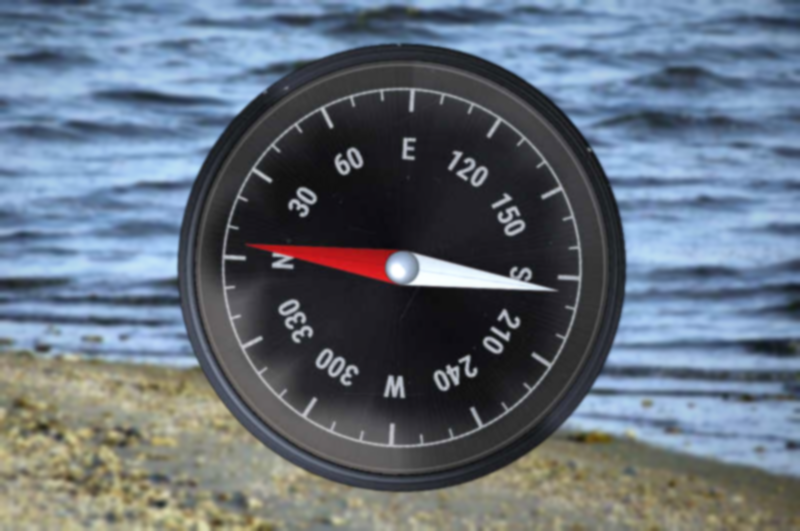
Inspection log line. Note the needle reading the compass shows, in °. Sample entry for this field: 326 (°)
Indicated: 5 (°)
